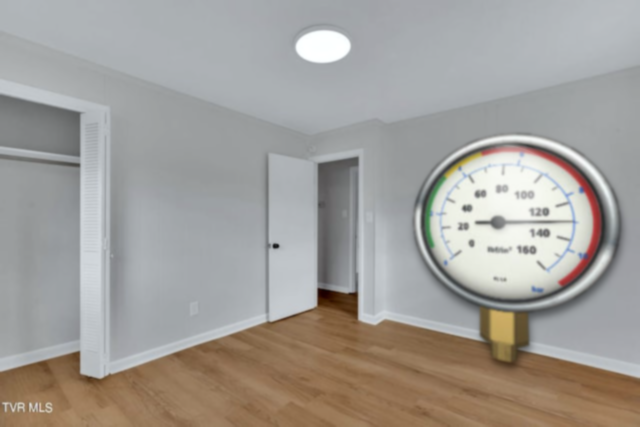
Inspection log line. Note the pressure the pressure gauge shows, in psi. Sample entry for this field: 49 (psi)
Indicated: 130 (psi)
